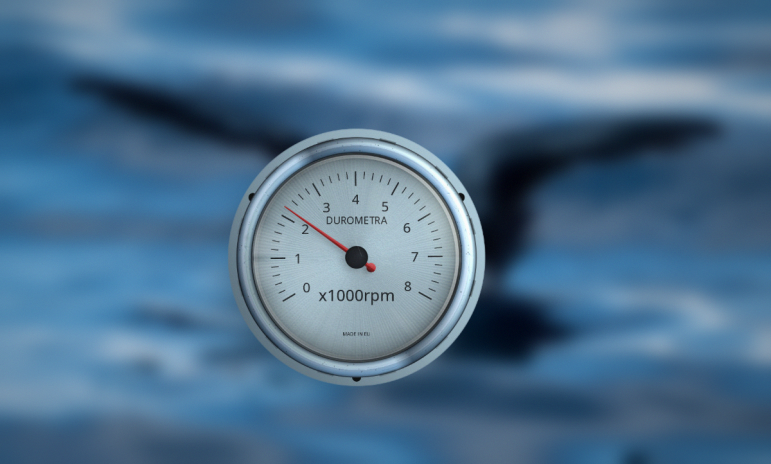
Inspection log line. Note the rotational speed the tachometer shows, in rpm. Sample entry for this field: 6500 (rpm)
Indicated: 2200 (rpm)
